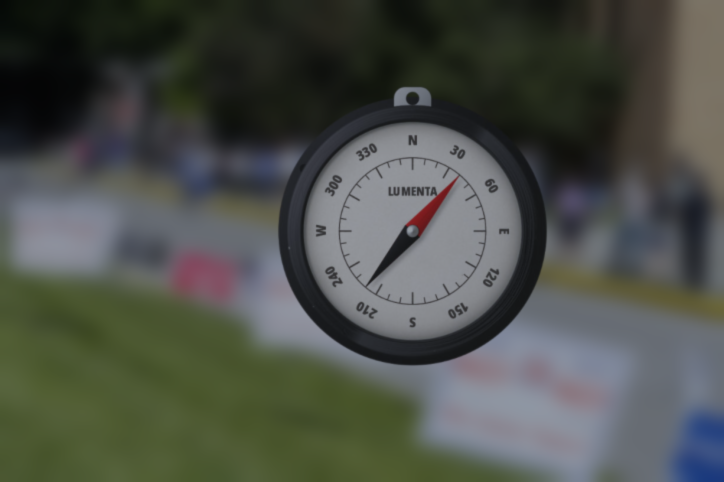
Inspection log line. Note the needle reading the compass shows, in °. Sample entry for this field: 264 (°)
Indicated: 40 (°)
